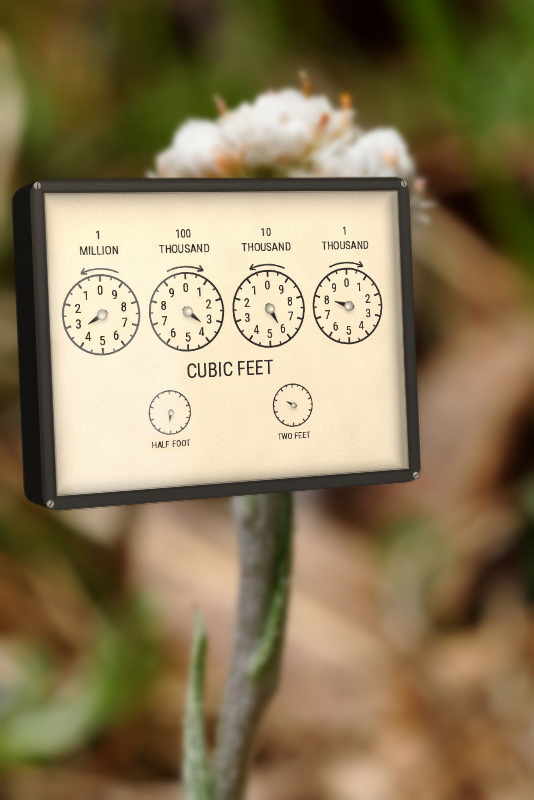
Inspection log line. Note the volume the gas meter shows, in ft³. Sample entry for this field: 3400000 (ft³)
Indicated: 335800 (ft³)
